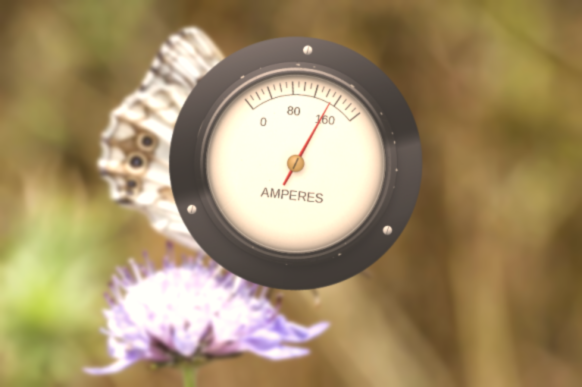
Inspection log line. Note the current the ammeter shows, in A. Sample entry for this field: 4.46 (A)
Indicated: 150 (A)
